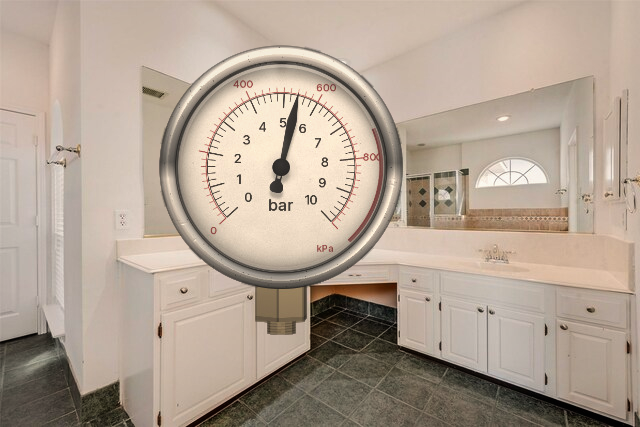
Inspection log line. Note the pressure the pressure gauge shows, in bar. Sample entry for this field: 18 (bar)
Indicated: 5.4 (bar)
